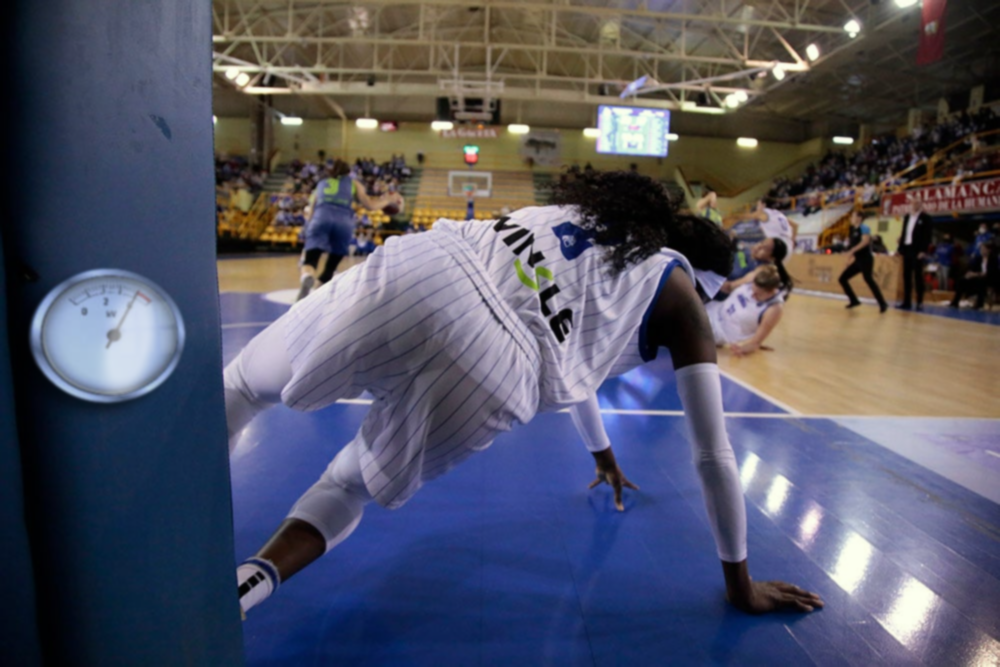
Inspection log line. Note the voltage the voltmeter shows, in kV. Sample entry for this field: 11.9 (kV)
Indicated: 4 (kV)
